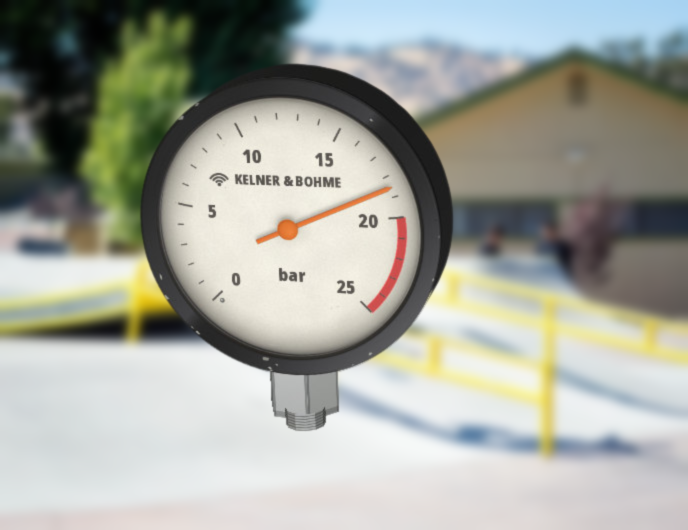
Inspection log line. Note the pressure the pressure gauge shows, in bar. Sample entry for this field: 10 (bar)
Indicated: 18.5 (bar)
